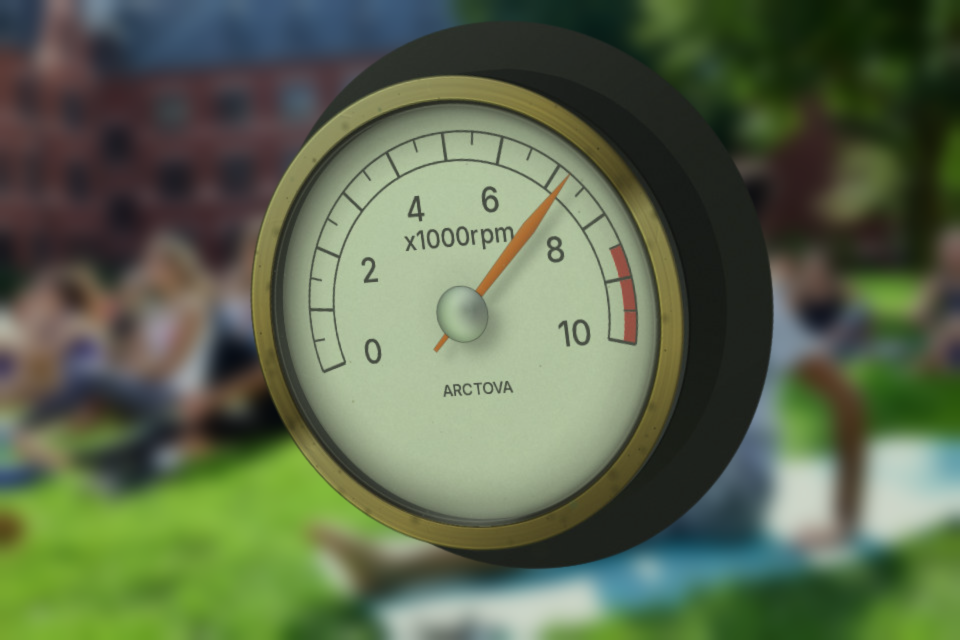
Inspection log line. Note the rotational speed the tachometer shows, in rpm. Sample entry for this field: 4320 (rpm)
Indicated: 7250 (rpm)
